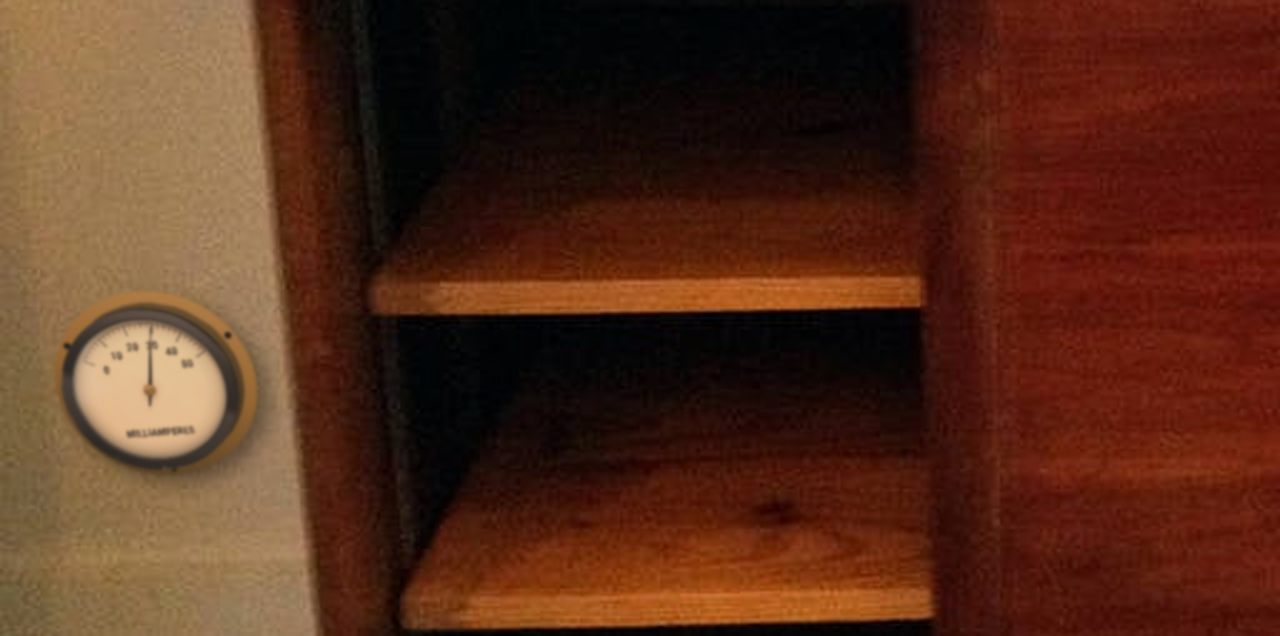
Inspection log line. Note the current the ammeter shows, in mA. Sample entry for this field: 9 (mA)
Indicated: 30 (mA)
